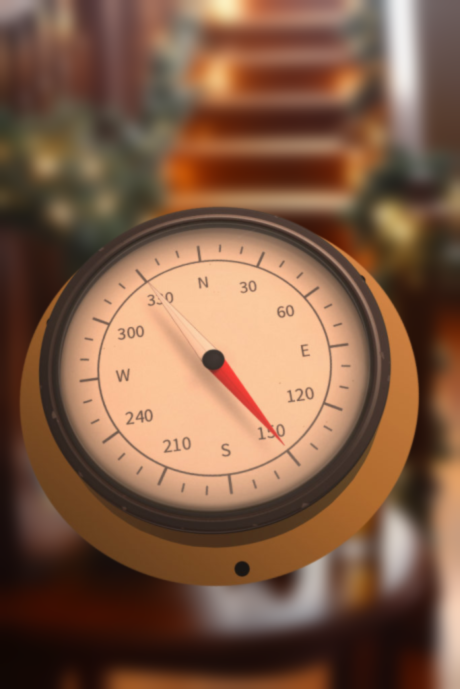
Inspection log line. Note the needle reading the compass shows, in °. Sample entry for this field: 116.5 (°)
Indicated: 150 (°)
